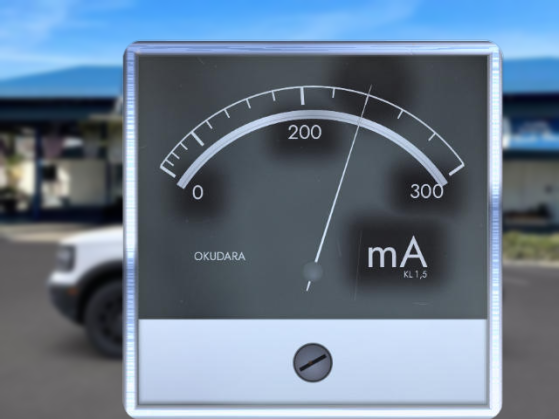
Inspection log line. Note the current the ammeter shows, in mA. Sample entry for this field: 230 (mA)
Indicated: 240 (mA)
